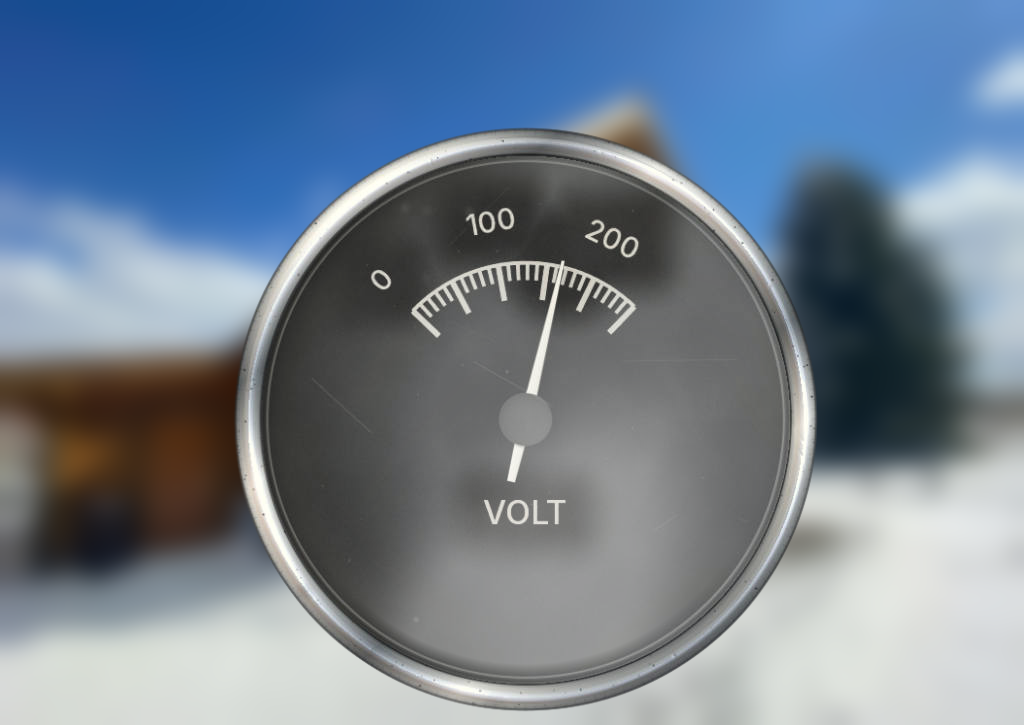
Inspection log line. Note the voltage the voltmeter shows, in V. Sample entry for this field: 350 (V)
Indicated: 165 (V)
